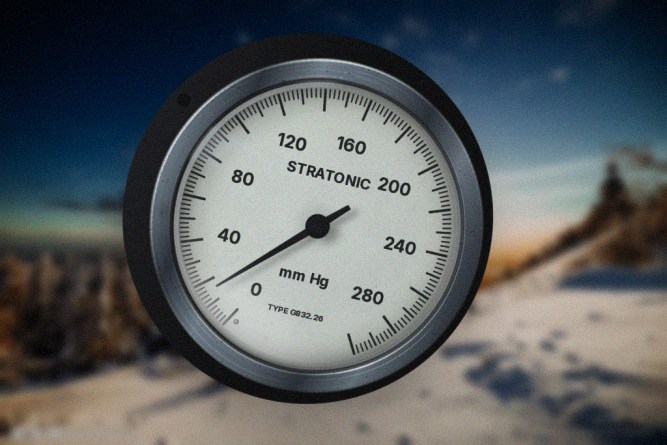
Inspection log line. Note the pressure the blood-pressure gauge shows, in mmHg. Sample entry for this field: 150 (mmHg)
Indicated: 16 (mmHg)
